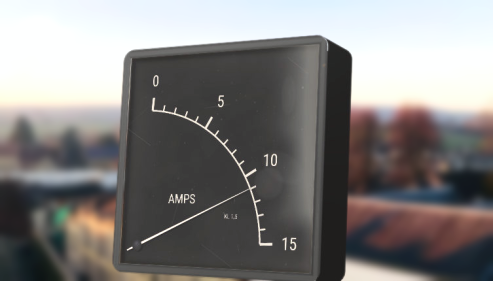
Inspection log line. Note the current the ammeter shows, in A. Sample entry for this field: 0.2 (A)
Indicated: 11 (A)
